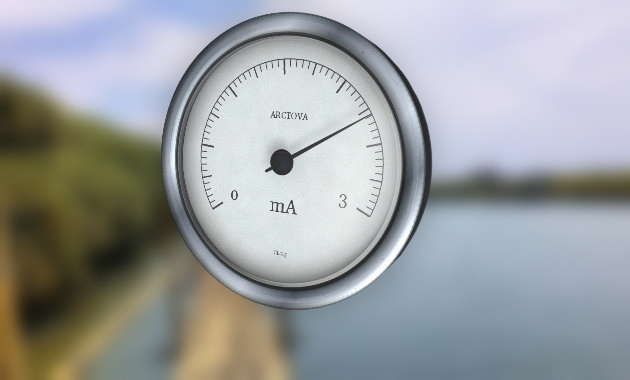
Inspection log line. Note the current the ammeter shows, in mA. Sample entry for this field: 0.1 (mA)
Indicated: 2.3 (mA)
